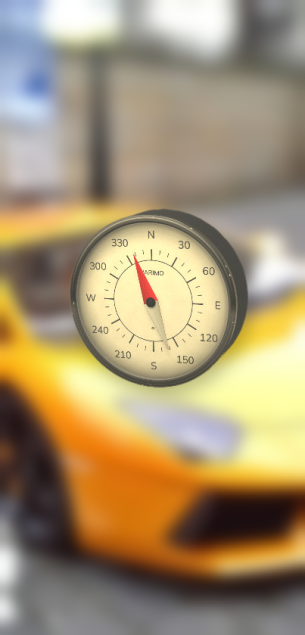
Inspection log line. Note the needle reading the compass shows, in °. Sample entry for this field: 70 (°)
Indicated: 340 (°)
